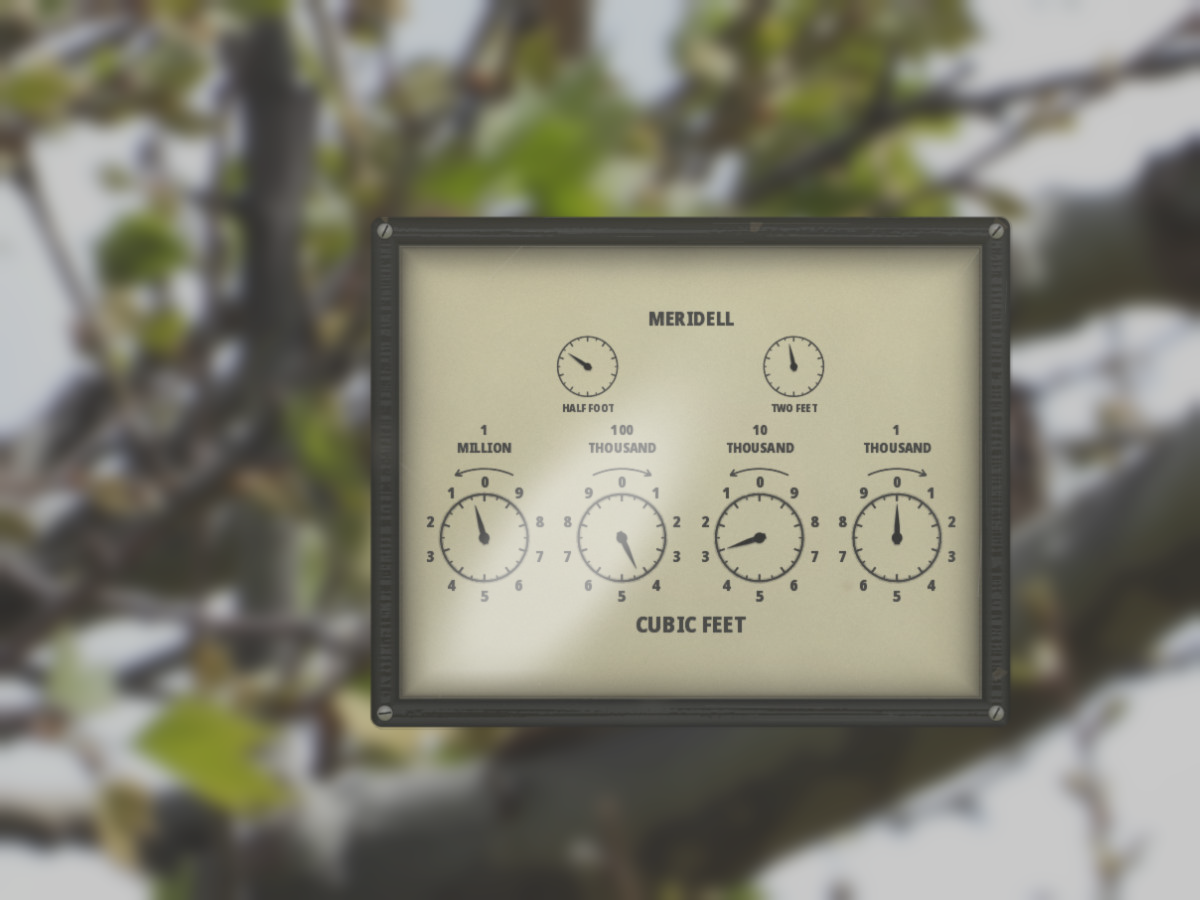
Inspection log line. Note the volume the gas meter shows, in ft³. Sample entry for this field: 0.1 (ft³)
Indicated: 43000 (ft³)
